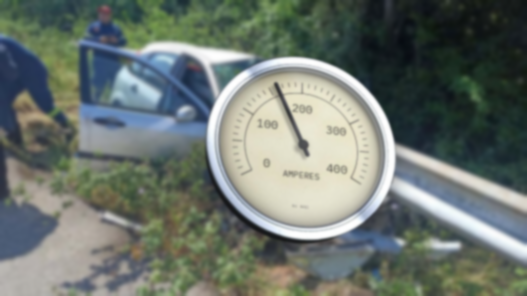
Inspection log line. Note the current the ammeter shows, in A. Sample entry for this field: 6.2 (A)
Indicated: 160 (A)
